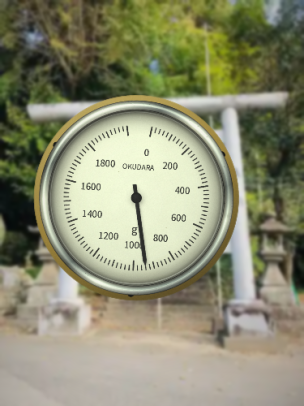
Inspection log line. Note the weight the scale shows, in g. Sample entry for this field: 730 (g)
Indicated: 940 (g)
